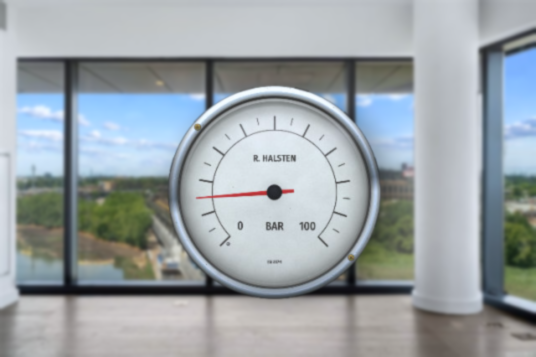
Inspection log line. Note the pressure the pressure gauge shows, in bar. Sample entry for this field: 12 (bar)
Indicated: 15 (bar)
